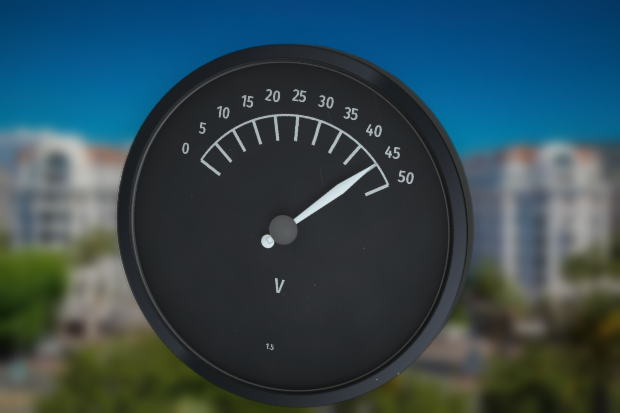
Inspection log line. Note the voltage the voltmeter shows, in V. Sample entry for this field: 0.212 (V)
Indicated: 45 (V)
